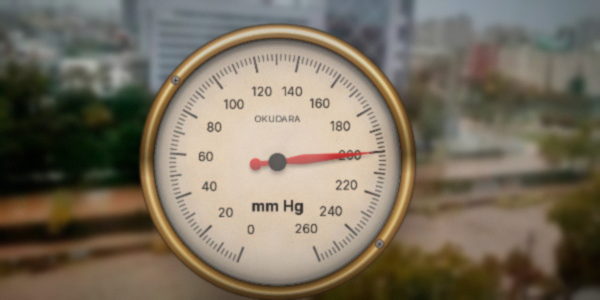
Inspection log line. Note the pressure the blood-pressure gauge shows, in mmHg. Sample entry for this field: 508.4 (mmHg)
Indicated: 200 (mmHg)
